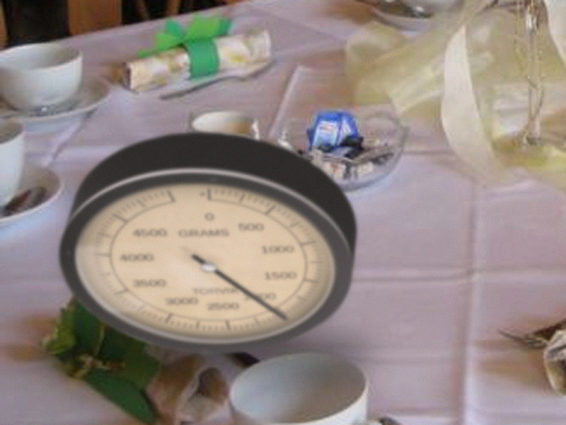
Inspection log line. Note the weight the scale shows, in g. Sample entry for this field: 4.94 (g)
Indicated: 2000 (g)
